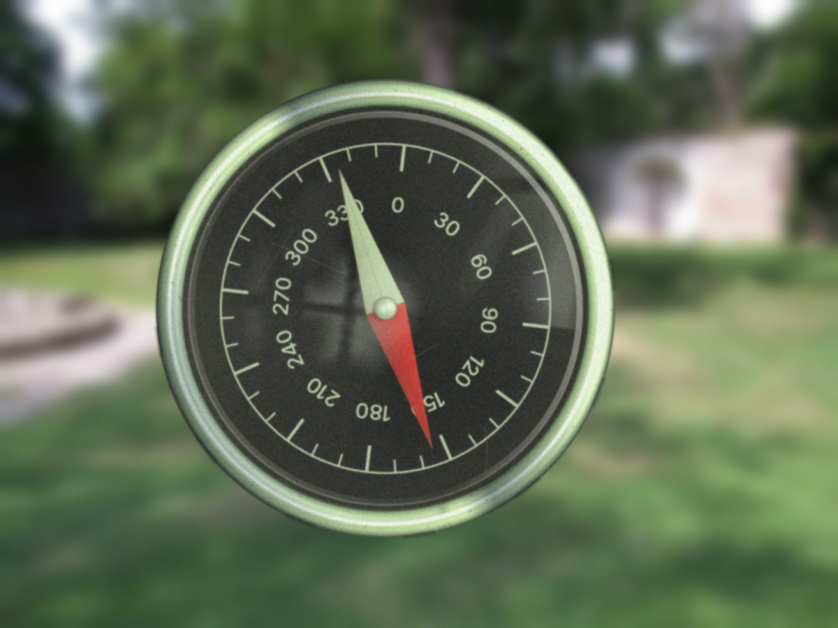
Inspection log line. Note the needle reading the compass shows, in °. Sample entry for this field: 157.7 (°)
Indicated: 155 (°)
